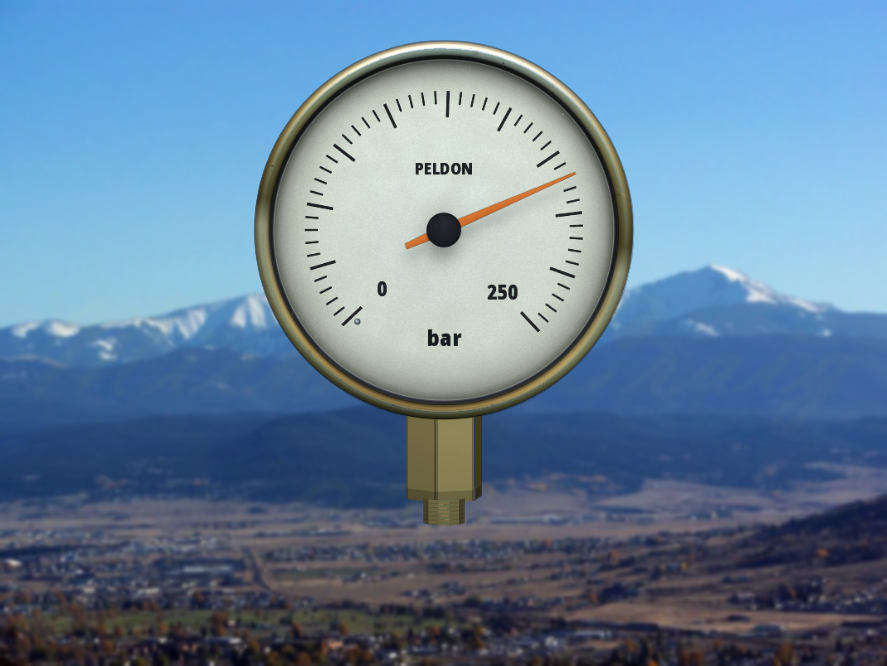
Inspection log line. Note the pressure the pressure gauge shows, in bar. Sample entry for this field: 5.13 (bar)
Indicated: 185 (bar)
